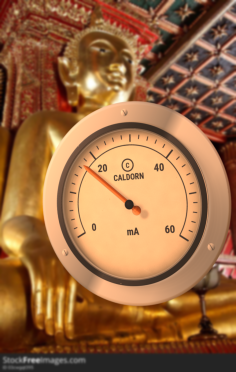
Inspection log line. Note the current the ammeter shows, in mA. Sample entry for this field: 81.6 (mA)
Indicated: 17 (mA)
